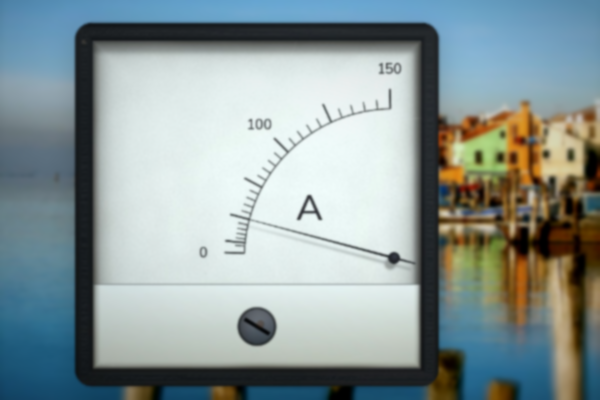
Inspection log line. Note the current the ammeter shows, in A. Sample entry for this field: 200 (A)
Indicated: 50 (A)
